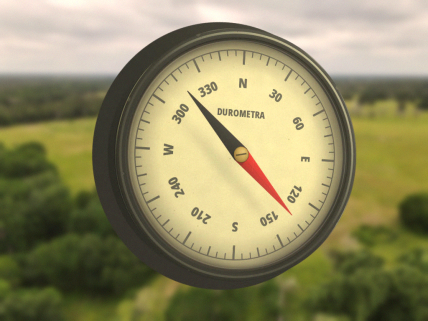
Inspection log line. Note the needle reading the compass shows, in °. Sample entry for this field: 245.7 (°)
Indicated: 135 (°)
